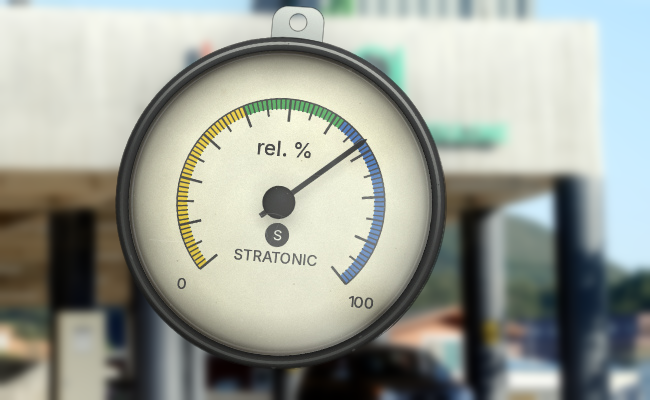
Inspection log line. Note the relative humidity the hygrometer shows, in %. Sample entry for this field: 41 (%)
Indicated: 68 (%)
